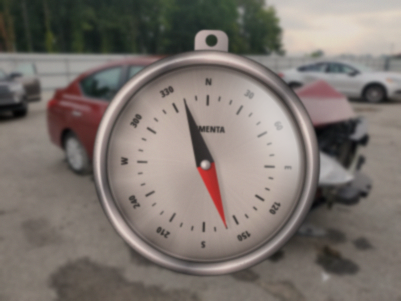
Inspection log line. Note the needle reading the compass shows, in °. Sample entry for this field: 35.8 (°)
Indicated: 160 (°)
